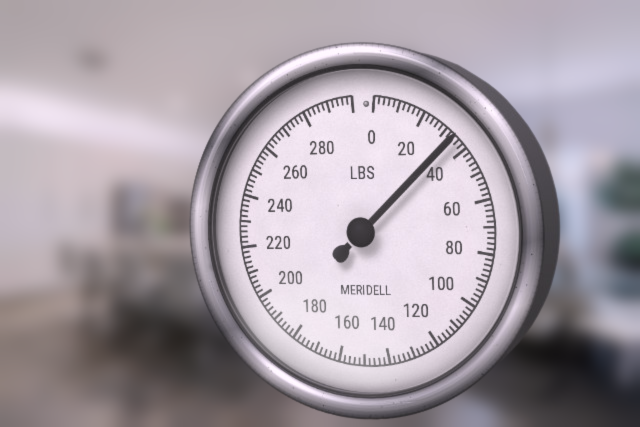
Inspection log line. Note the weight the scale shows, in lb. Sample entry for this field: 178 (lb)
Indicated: 34 (lb)
